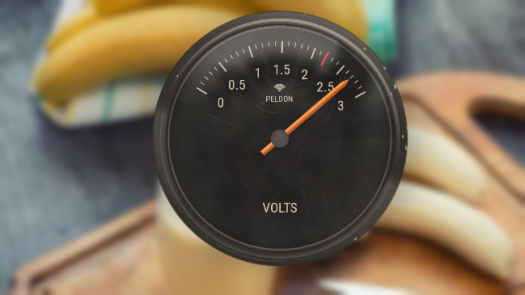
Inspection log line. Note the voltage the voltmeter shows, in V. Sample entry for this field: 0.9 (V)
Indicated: 2.7 (V)
